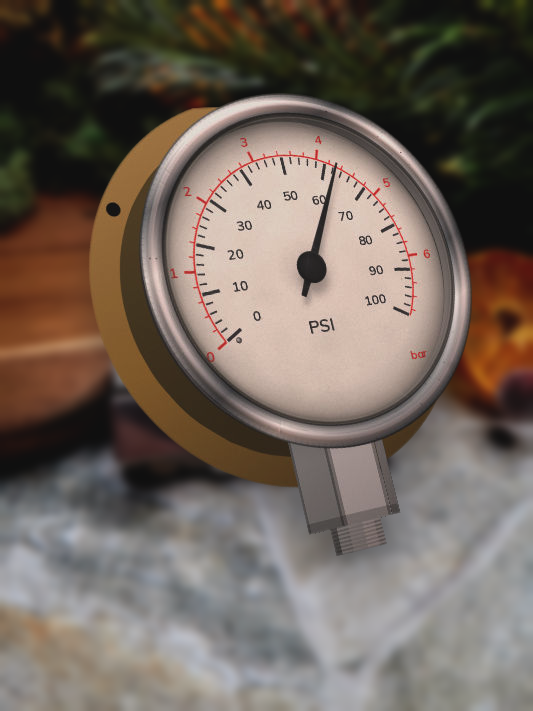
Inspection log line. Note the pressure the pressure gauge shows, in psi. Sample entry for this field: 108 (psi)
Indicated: 62 (psi)
